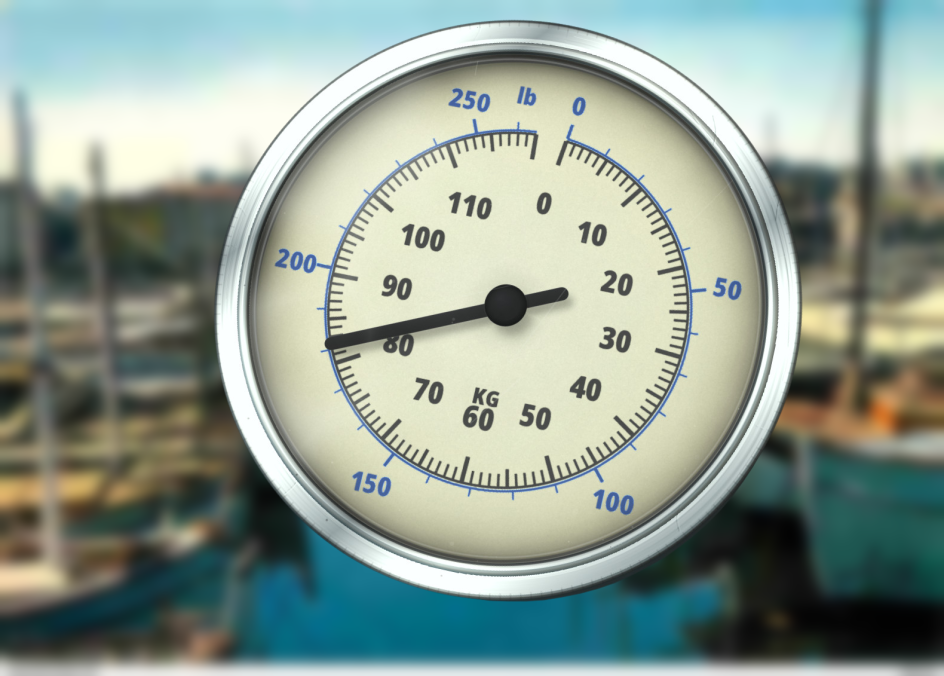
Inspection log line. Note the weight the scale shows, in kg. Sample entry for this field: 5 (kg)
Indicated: 82 (kg)
